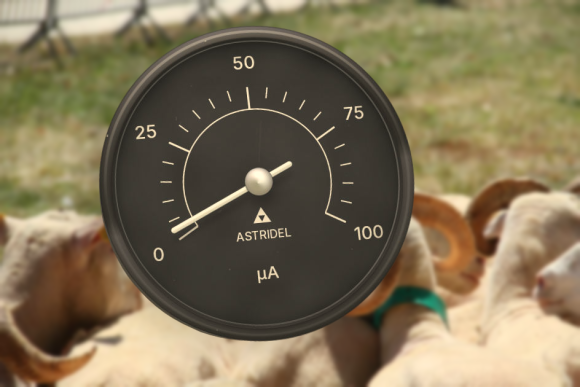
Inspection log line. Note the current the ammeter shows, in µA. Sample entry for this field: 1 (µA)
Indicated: 2.5 (µA)
